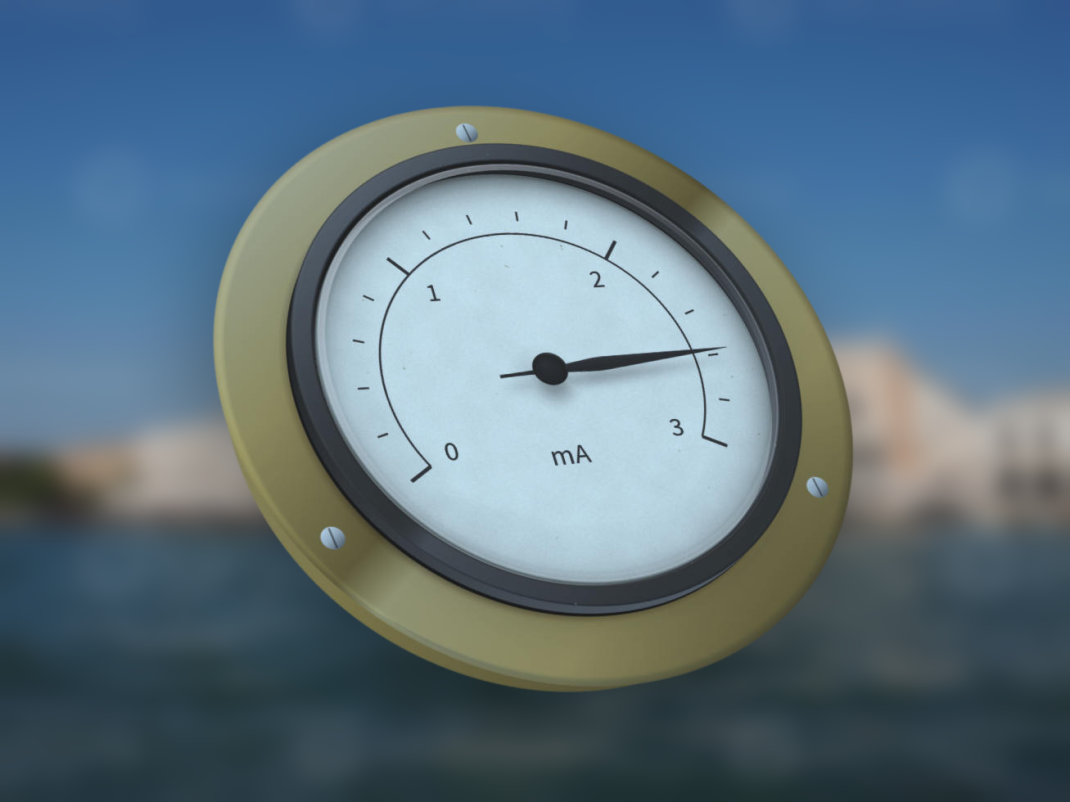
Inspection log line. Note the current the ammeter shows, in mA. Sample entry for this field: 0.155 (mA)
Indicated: 2.6 (mA)
